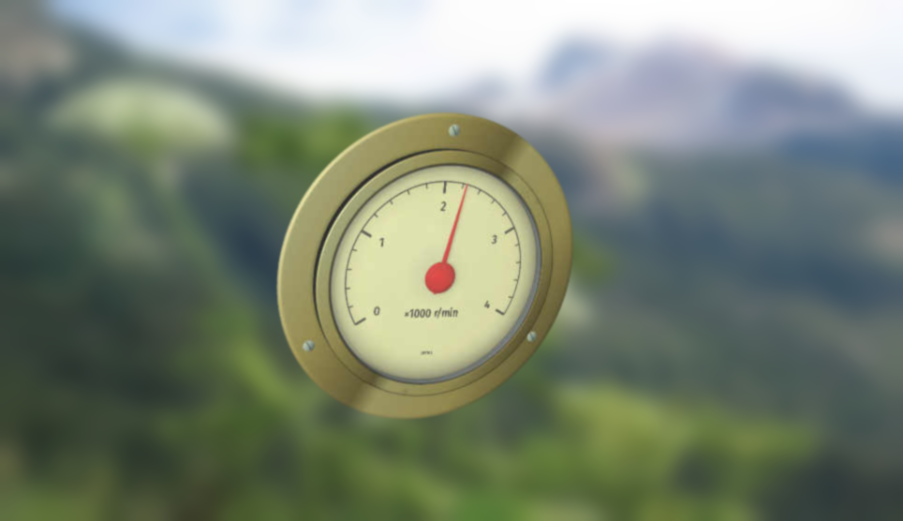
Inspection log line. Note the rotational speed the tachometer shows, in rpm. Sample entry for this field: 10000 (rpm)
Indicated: 2200 (rpm)
